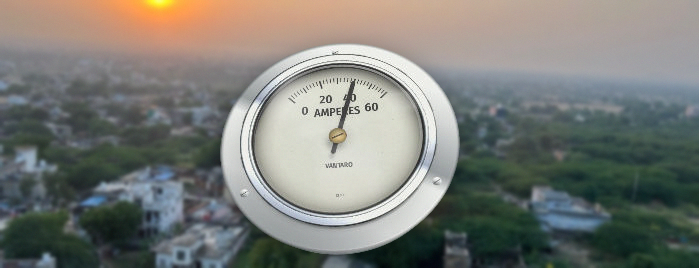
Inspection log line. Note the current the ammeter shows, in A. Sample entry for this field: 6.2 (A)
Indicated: 40 (A)
